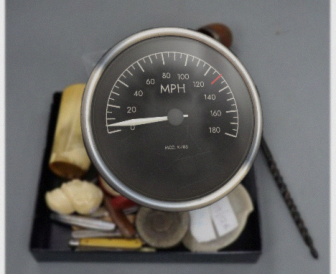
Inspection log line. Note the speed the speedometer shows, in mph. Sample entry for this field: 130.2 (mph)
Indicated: 5 (mph)
